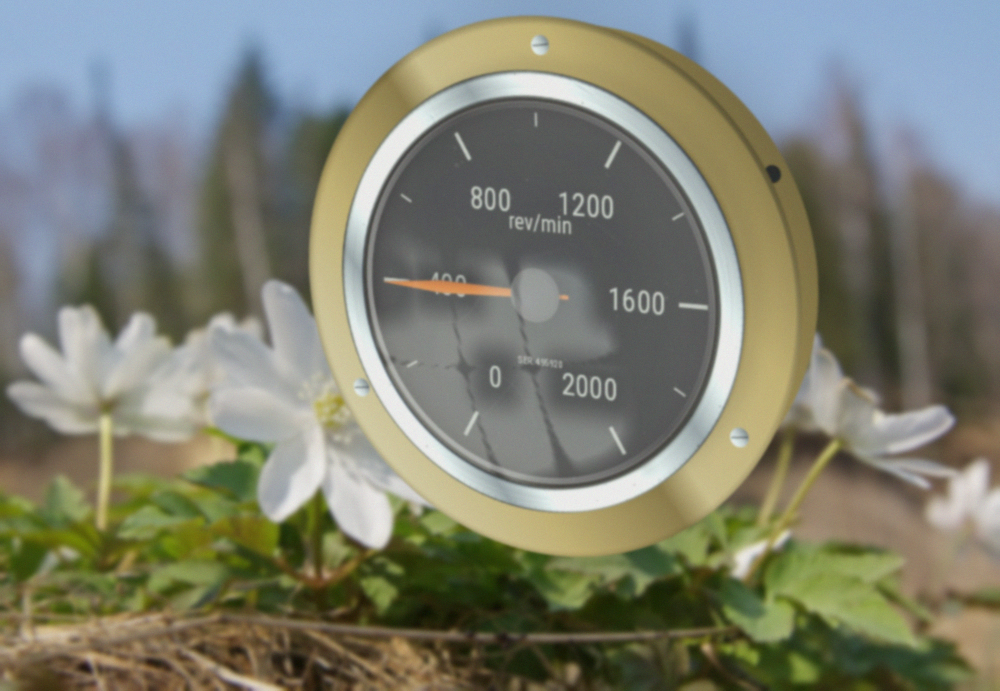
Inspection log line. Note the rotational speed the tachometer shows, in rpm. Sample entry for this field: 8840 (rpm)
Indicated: 400 (rpm)
